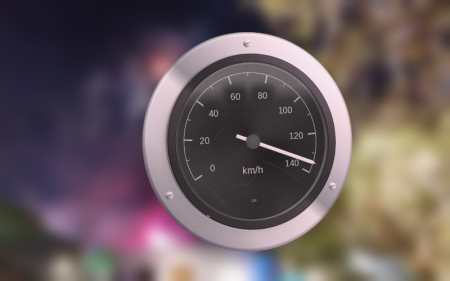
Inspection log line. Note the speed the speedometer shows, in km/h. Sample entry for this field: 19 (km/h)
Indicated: 135 (km/h)
